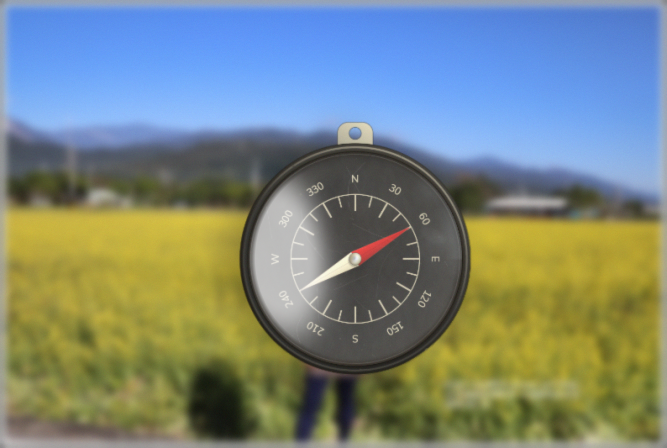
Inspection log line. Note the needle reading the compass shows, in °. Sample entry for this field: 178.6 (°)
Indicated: 60 (°)
